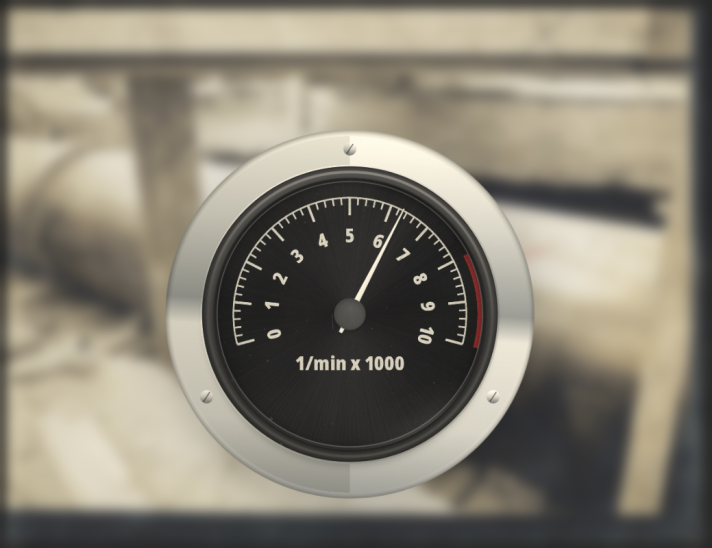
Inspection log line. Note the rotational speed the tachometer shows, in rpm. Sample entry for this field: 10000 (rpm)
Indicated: 6300 (rpm)
